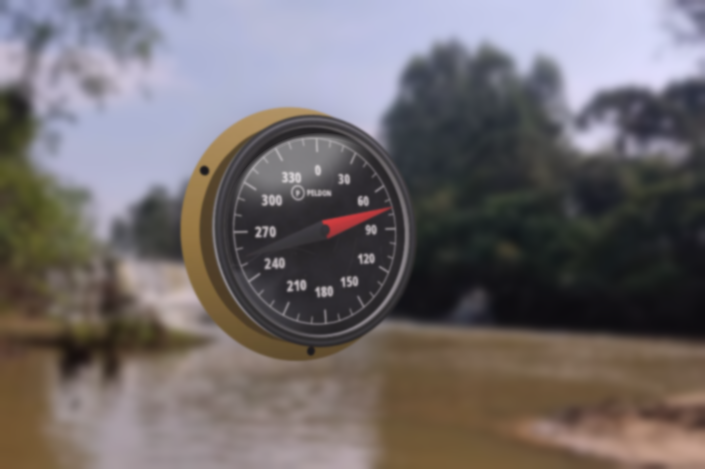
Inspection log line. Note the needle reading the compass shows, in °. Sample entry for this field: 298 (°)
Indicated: 75 (°)
